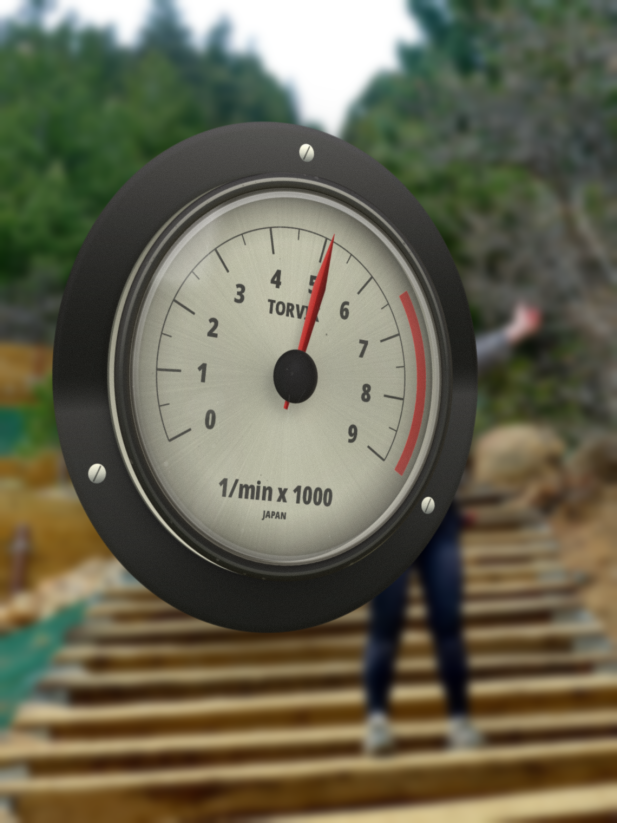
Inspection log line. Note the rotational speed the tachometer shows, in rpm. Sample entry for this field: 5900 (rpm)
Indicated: 5000 (rpm)
